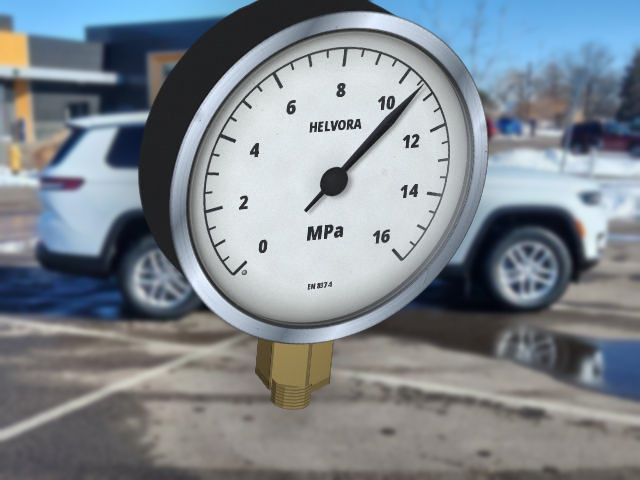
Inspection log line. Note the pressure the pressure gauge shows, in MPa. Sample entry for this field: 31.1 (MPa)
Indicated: 10.5 (MPa)
